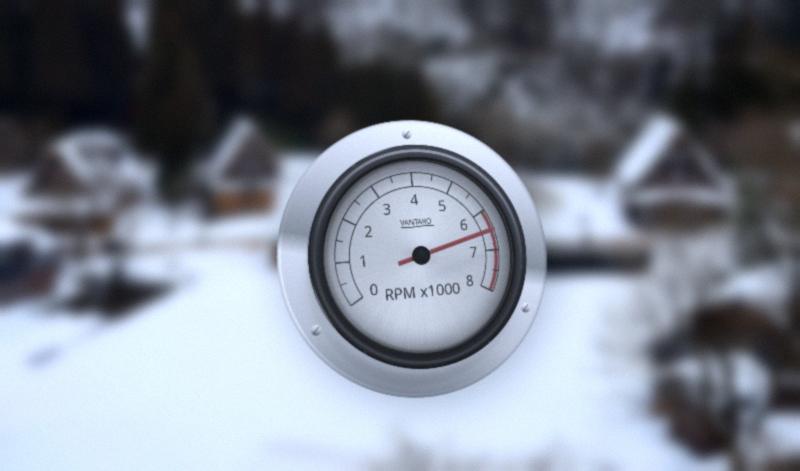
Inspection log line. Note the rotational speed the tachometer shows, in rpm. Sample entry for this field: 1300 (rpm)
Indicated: 6500 (rpm)
